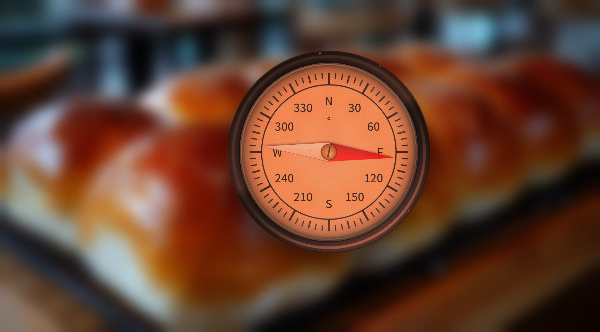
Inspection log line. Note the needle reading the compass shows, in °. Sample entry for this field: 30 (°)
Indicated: 95 (°)
